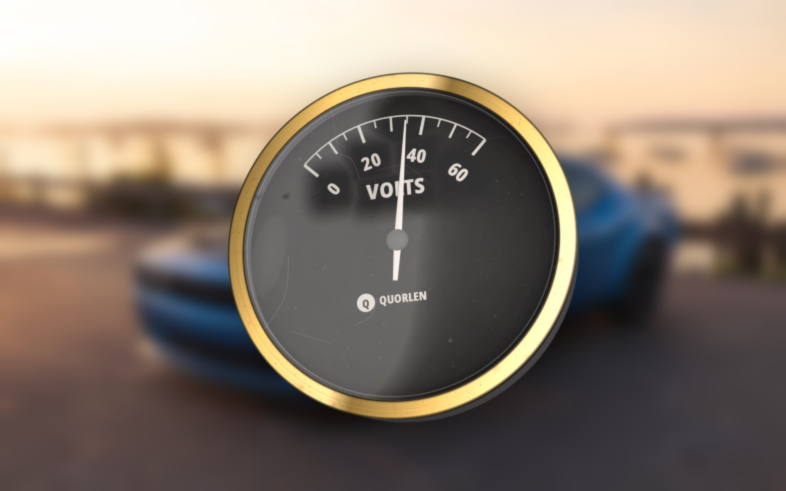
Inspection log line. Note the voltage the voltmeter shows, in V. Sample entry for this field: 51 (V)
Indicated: 35 (V)
